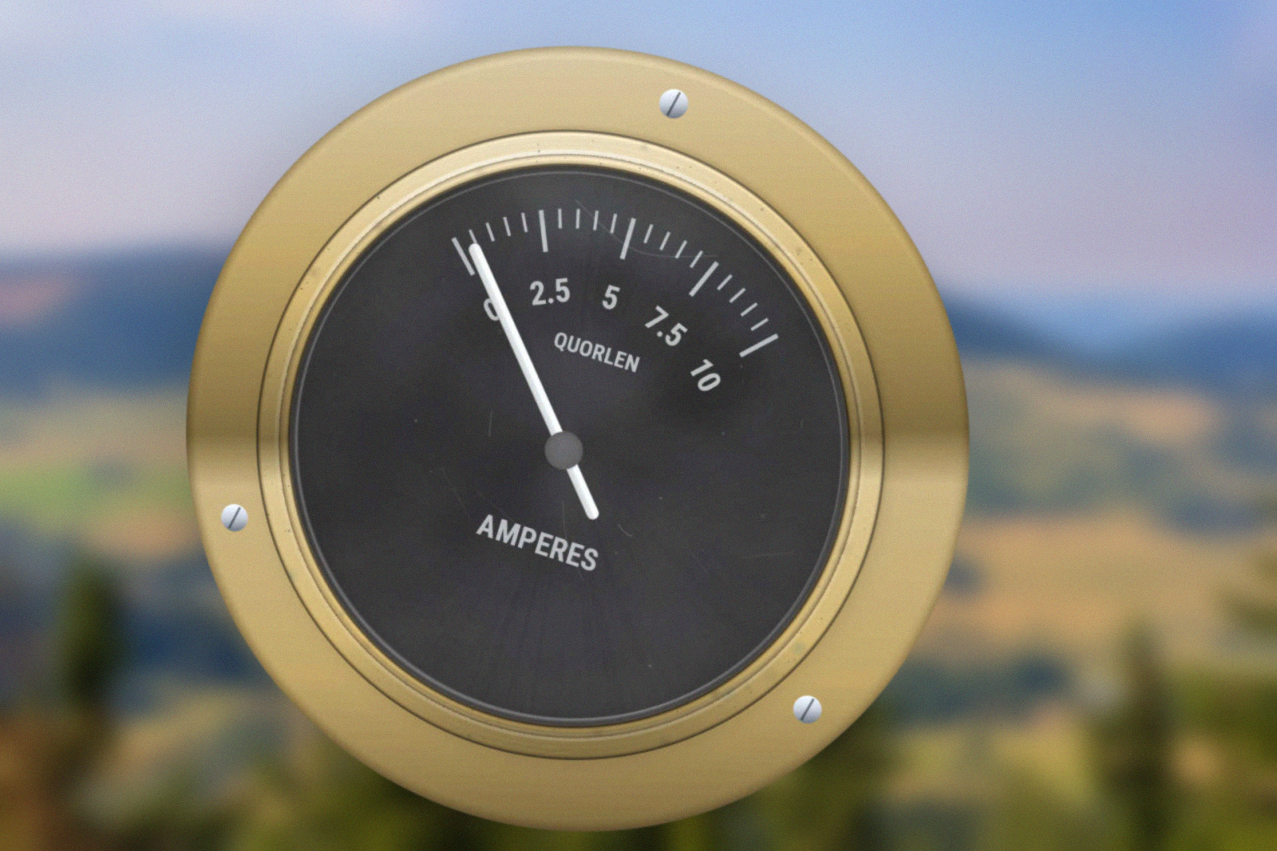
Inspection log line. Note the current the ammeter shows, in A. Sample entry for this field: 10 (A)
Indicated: 0.5 (A)
